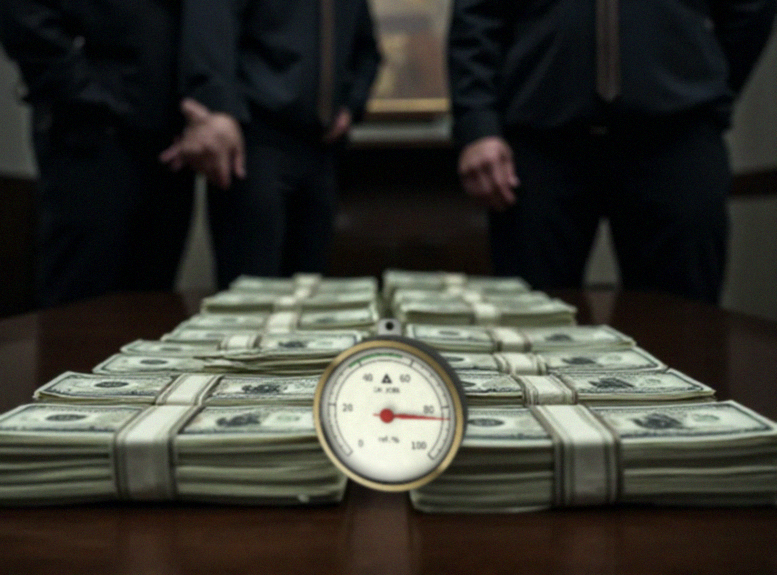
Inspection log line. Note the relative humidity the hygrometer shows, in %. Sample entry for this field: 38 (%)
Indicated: 84 (%)
